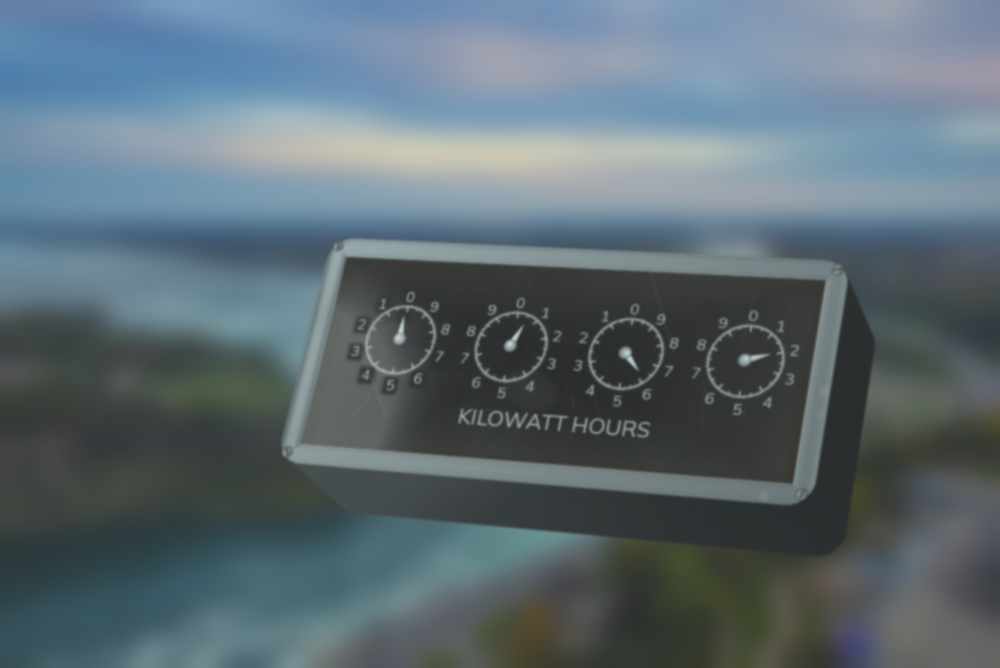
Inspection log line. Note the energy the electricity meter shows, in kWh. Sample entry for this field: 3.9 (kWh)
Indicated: 62 (kWh)
